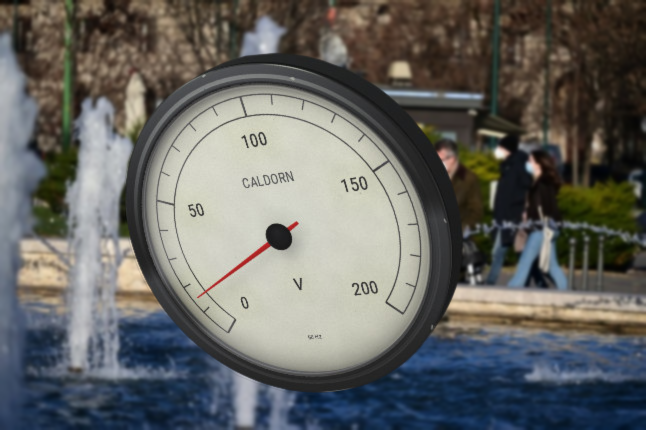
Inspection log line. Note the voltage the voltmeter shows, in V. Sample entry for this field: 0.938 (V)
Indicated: 15 (V)
